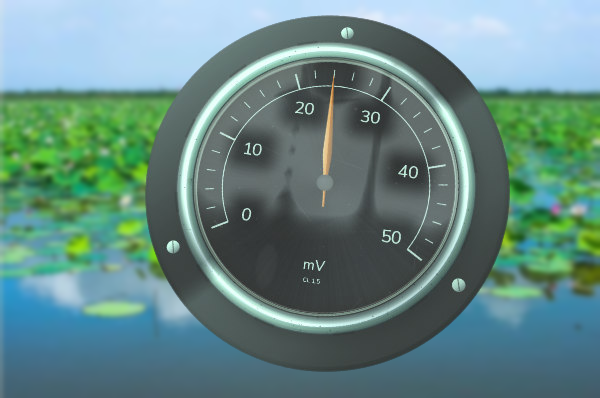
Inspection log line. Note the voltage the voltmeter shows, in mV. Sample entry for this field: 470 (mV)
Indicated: 24 (mV)
